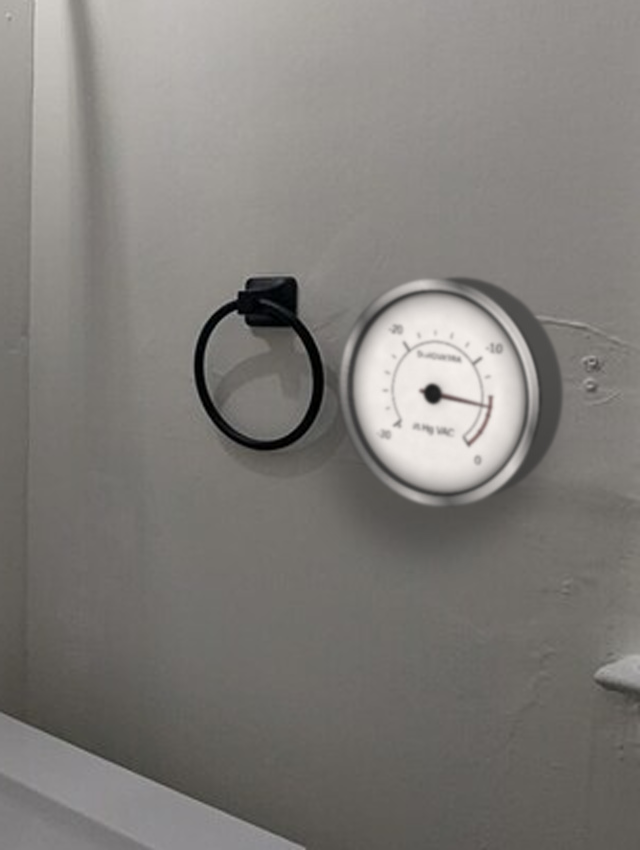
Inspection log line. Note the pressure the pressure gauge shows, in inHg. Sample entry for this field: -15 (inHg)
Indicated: -5 (inHg)
